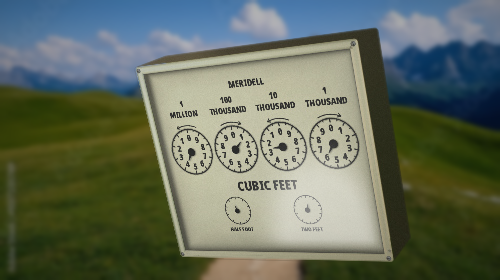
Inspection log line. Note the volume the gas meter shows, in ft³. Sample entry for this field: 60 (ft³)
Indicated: 412600 (ft³)
